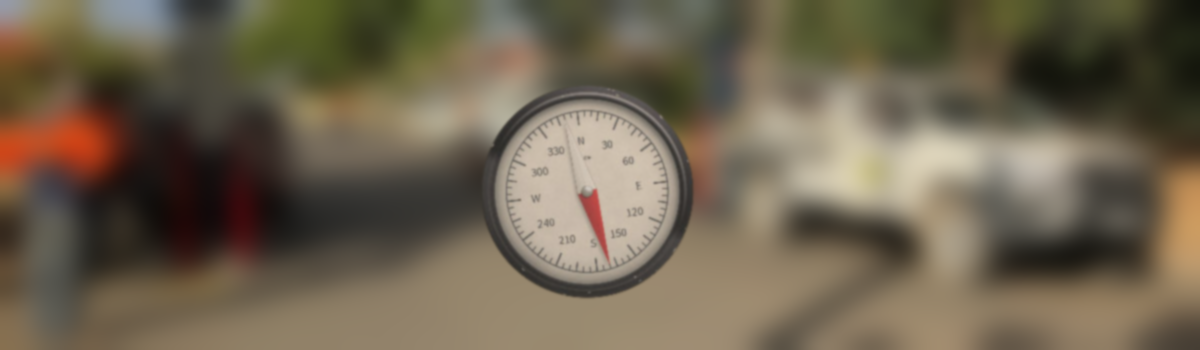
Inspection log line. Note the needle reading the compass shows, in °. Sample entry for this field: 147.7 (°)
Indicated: 170 (°)
